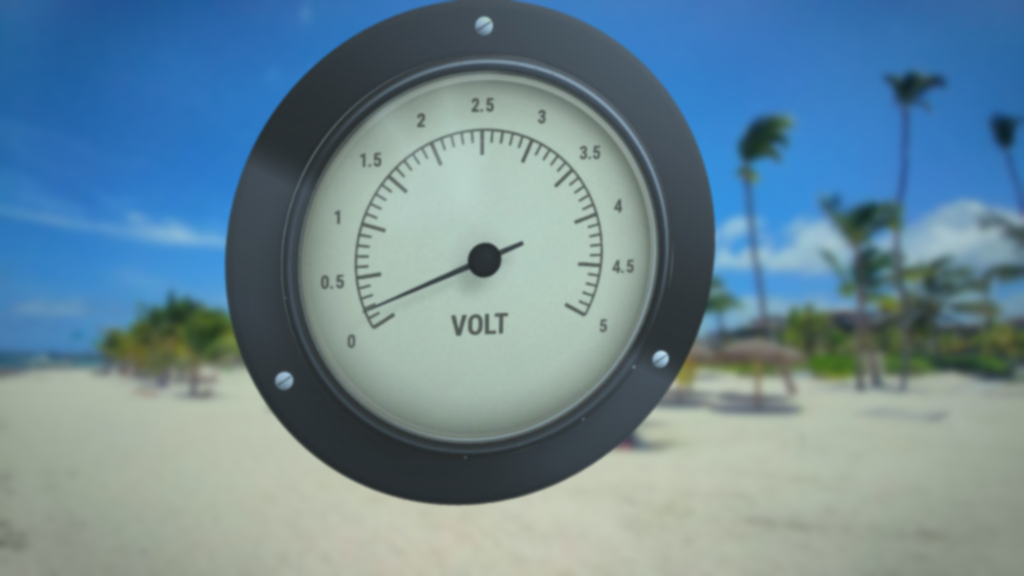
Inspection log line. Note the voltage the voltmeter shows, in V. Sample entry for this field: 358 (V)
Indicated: 0.2 (V)
